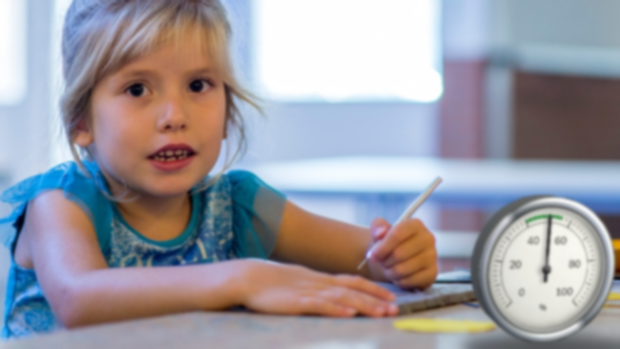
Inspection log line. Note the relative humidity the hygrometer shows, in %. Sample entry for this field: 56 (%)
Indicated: 50 (%)
